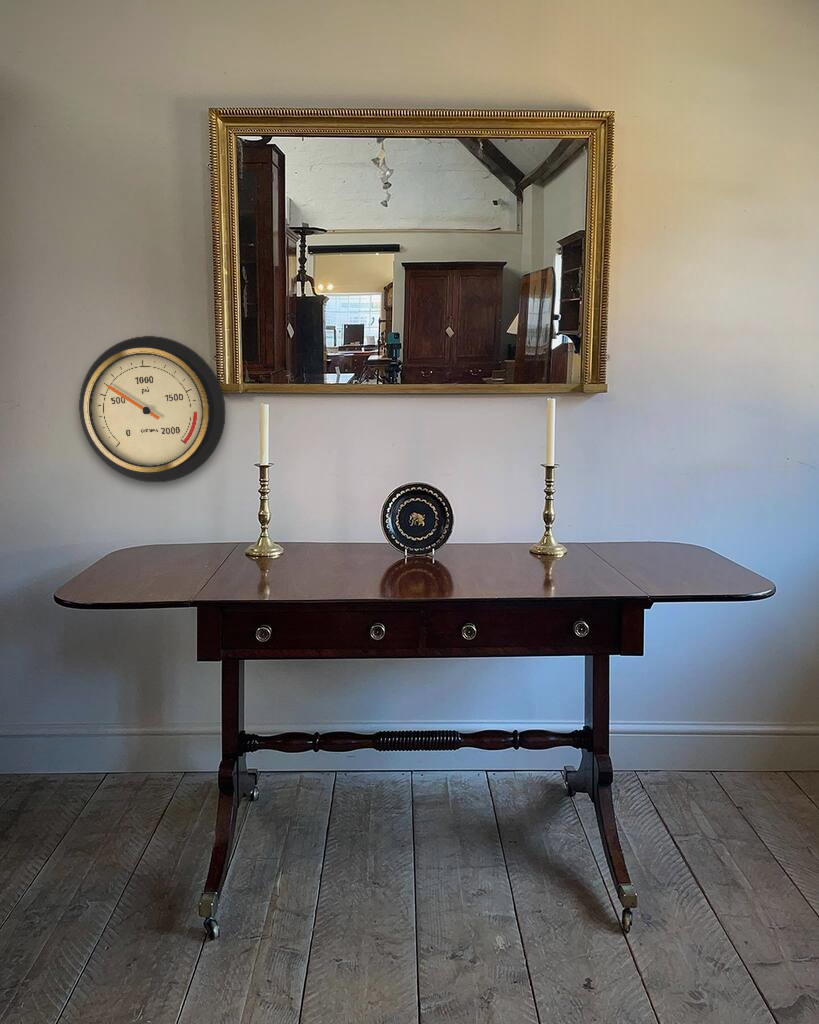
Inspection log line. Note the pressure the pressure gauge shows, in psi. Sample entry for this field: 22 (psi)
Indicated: 600 (psi)
